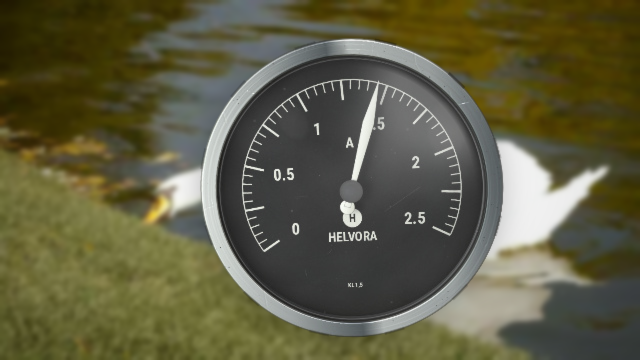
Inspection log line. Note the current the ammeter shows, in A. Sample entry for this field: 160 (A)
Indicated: 1.45 (A)
